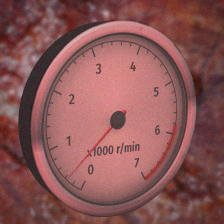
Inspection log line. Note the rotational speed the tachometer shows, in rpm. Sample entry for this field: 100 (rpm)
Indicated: 400 (rpm)
